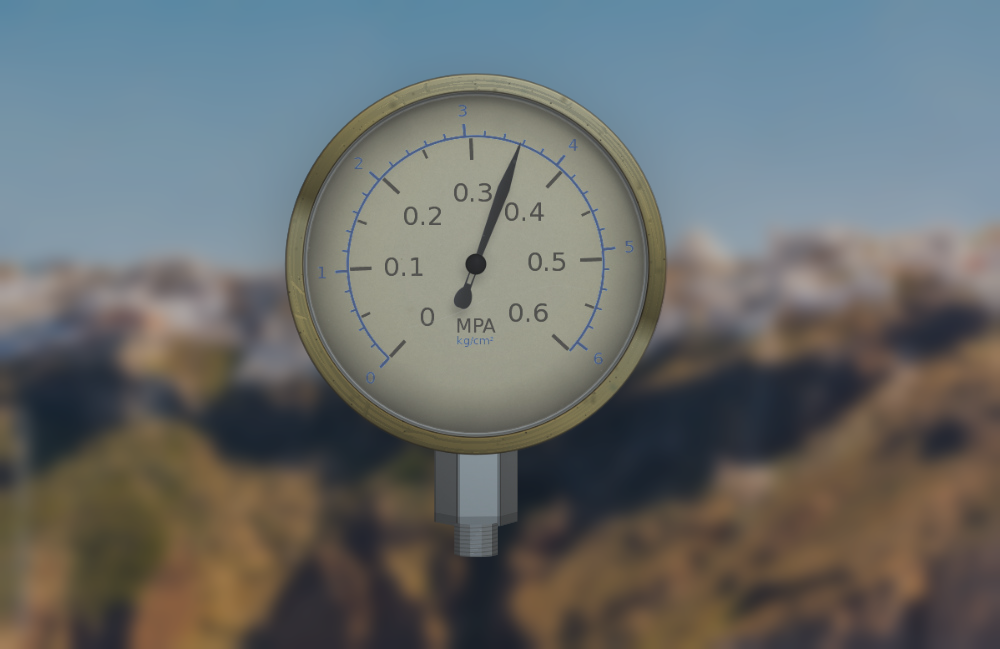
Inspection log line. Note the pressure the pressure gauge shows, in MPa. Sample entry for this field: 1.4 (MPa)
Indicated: 0.35 (MPa)
